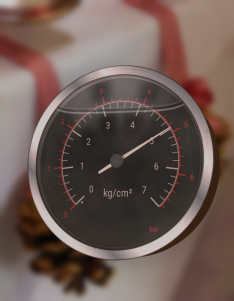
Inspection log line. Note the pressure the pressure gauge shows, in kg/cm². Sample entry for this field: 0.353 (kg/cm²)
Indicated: 5 (kg/cm²)
